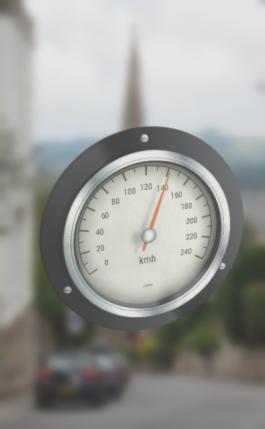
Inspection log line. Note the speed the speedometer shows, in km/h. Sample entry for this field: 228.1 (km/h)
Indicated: 140 (km/h)
